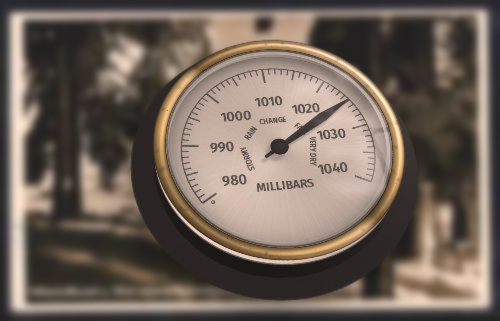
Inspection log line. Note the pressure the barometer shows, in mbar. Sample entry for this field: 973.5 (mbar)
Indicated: 1025 (mbar)
